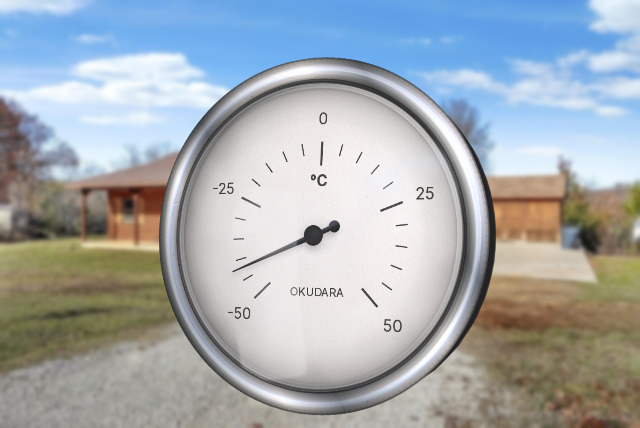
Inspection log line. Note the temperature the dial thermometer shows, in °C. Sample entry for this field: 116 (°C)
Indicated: -42.5 (°C)
